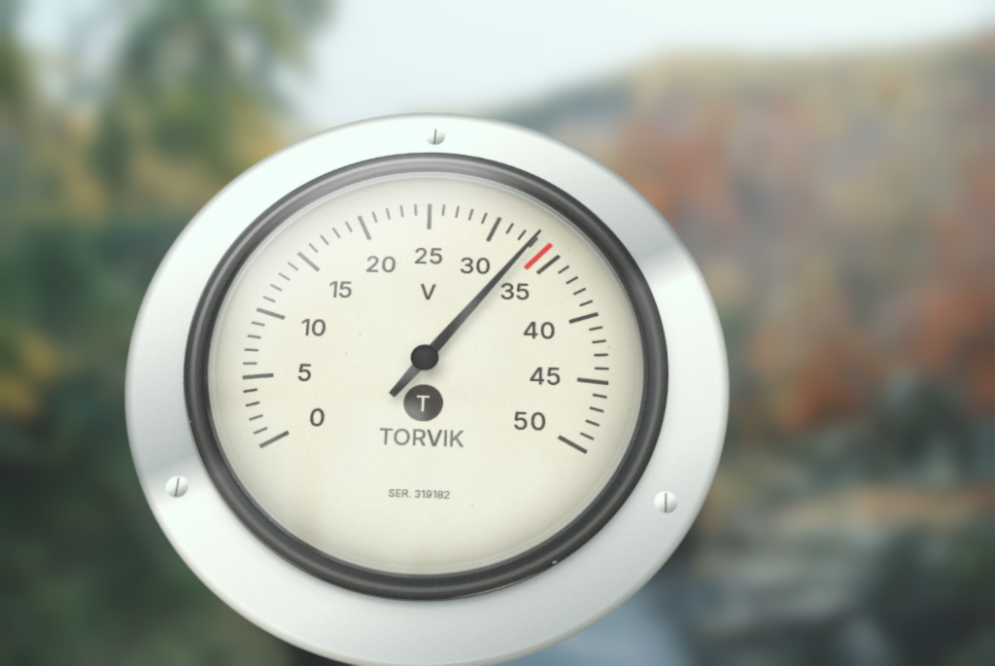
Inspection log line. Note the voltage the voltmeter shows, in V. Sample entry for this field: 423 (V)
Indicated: 33 (V)
